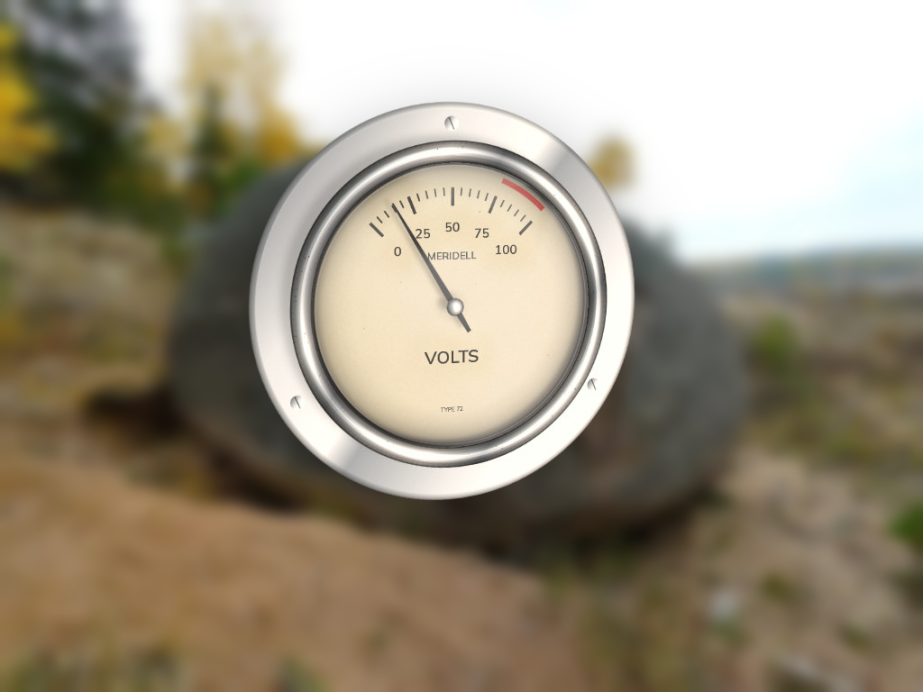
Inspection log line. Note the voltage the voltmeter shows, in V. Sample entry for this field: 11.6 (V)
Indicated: 15 (V)
